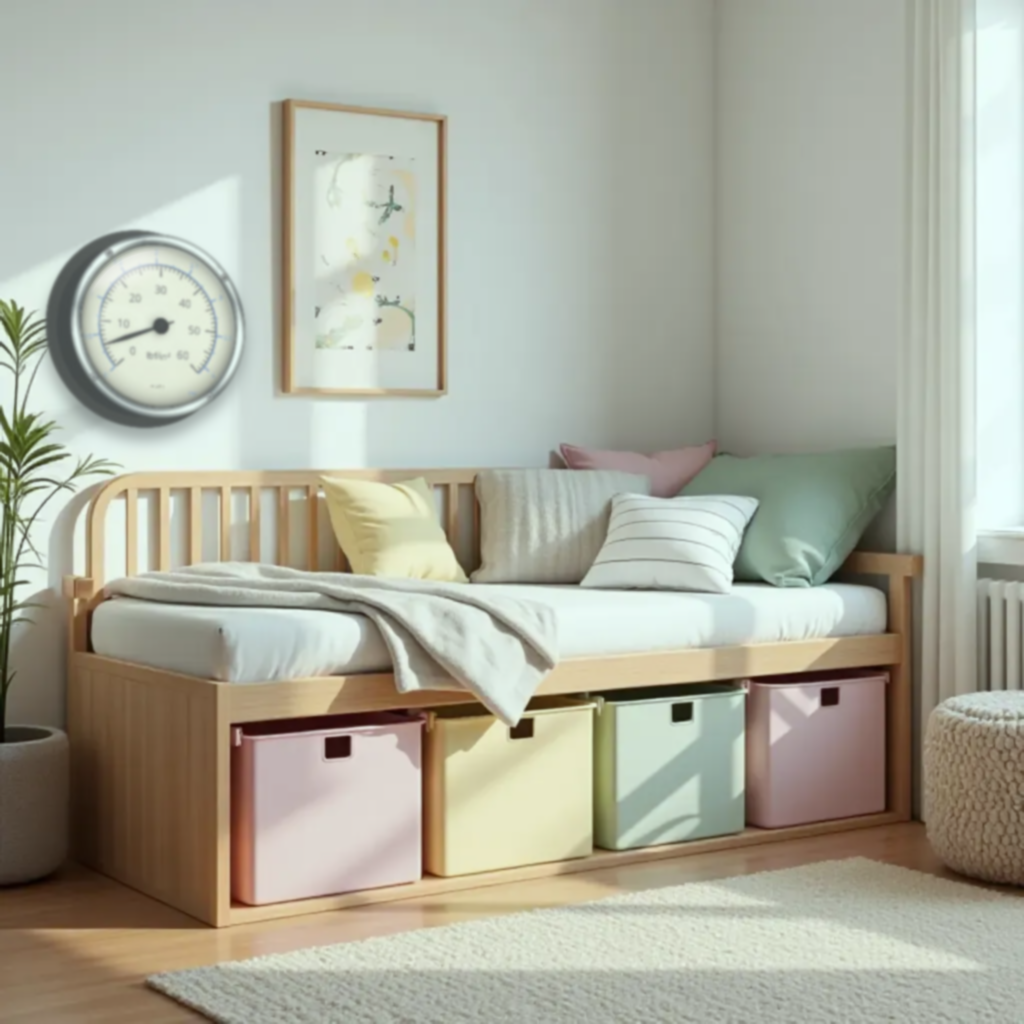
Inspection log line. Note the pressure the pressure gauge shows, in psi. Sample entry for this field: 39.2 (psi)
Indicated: 5 (psi)
